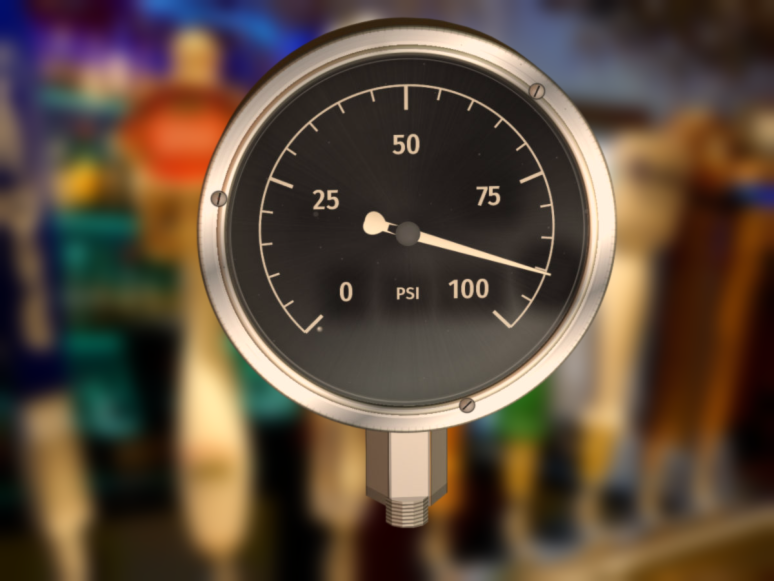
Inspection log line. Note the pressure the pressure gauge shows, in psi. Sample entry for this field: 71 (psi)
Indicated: 90 (psi)
